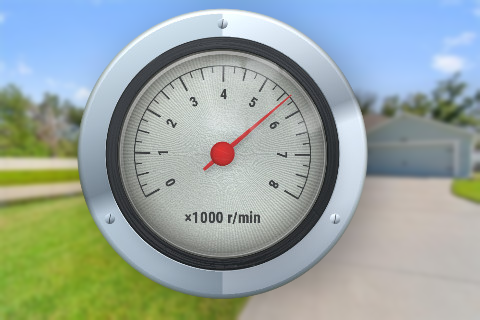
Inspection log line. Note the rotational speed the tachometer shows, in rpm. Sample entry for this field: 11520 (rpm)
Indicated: 5625 (rpm)
